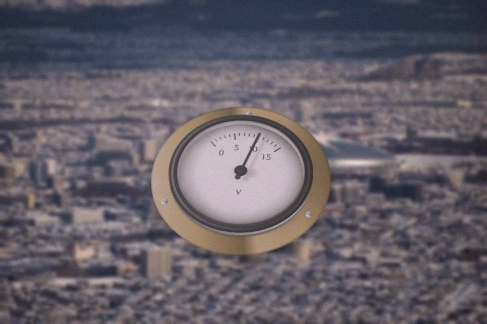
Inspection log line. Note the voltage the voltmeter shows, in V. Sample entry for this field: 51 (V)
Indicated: 10 (V)
